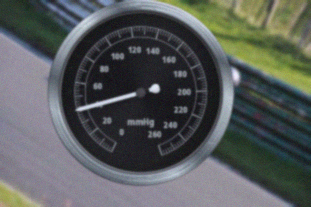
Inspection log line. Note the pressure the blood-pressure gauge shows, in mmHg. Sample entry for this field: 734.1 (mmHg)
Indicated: 40 (mmHg)
